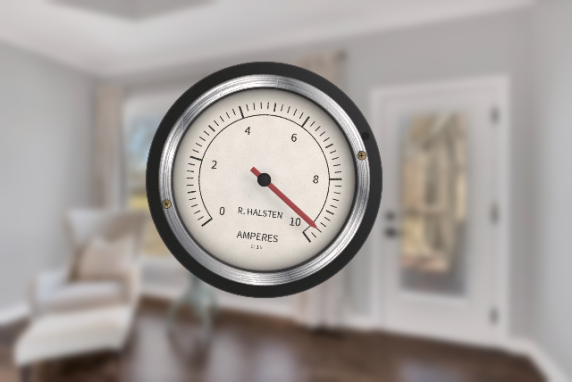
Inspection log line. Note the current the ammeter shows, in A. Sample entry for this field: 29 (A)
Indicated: 9.6 (A)
